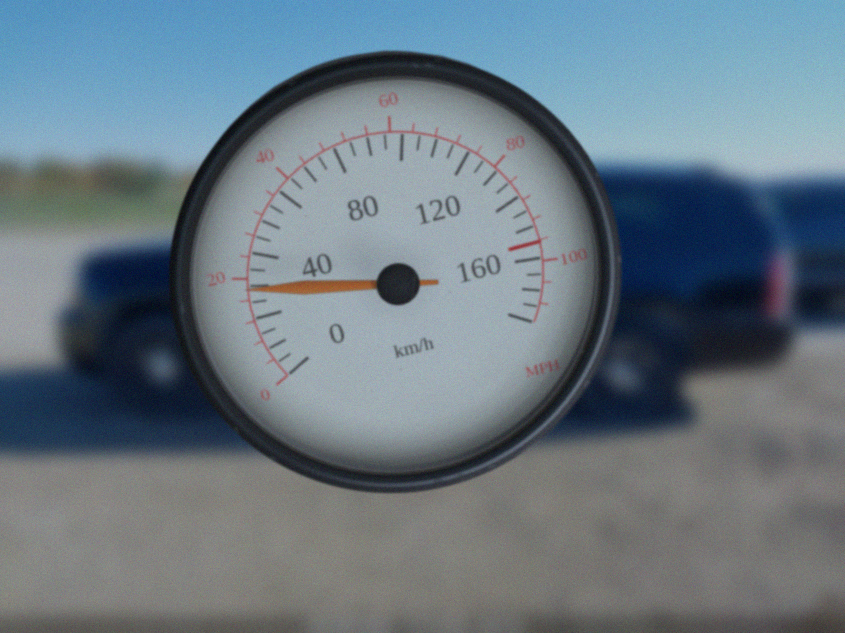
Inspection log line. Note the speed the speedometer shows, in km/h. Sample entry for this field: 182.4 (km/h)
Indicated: 30 (km/h)
